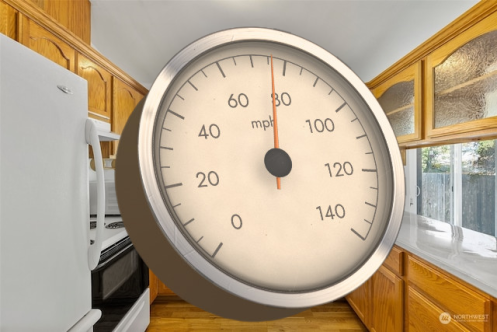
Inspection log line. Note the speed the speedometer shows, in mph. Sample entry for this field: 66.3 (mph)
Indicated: 75 (mph)
